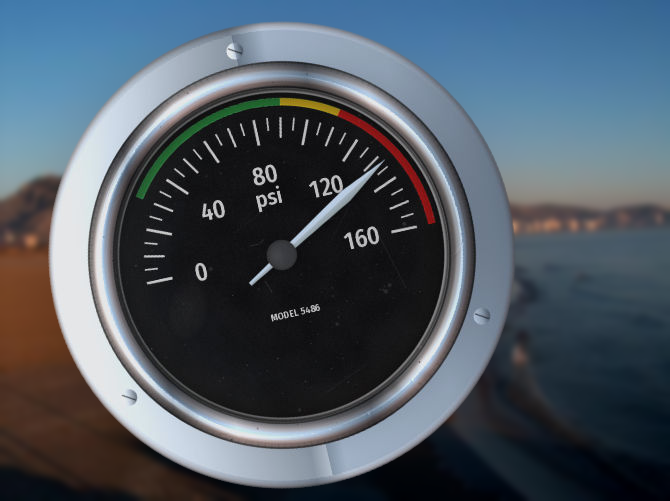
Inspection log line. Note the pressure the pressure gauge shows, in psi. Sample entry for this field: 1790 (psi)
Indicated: 132.5 (psi)
